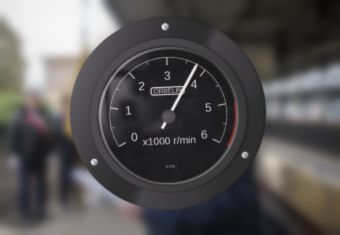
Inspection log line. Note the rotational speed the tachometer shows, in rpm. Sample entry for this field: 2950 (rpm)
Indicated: 3750 (rpm)
